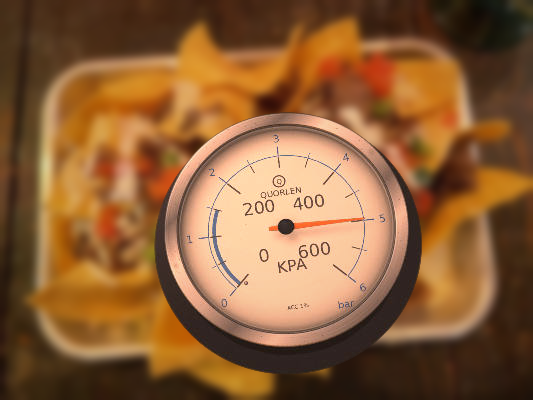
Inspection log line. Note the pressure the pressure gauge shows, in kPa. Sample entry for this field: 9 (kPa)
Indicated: 500 (kPa)
